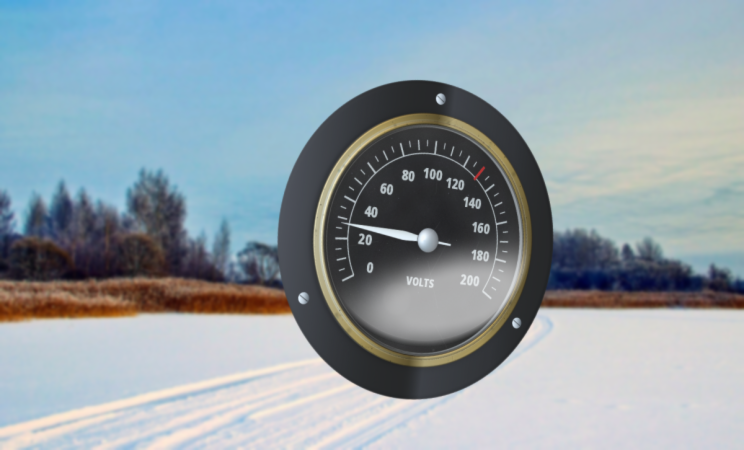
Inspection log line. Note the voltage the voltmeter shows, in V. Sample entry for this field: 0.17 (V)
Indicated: 27.5 (V)
